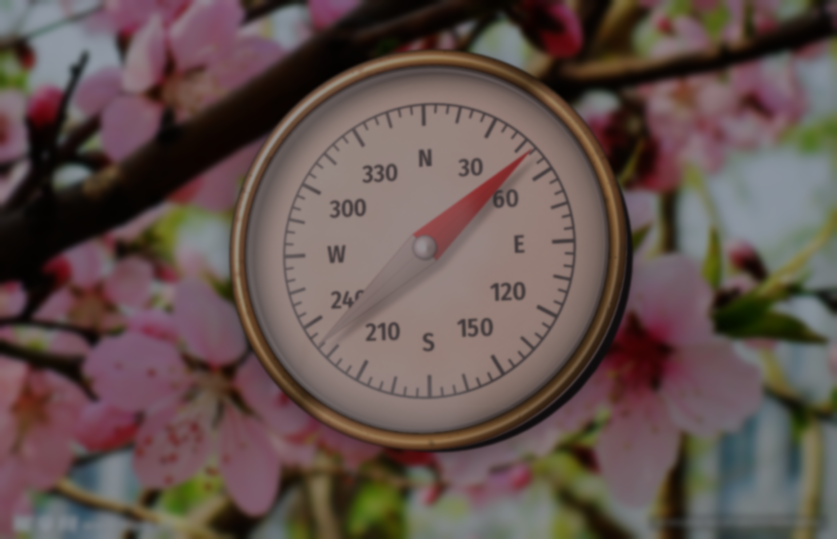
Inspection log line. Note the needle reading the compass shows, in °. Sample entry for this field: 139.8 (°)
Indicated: 50 (°)
